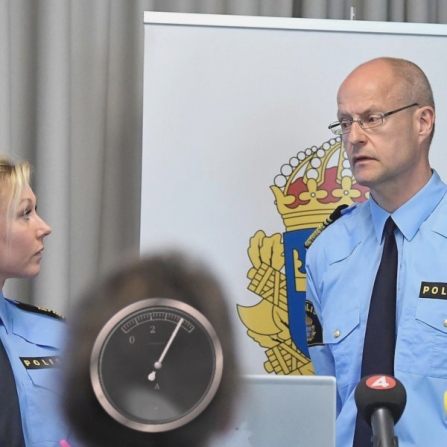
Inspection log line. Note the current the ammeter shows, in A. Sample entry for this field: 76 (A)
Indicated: 4 (A)
